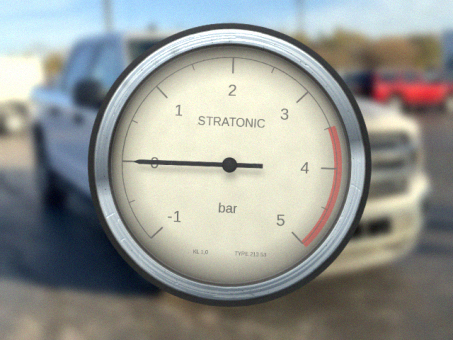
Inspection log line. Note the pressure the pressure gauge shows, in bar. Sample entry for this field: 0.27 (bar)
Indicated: 0 (bar)
